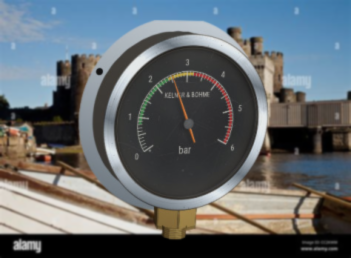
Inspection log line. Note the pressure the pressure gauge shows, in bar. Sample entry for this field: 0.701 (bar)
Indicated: 2.5 (bar)
